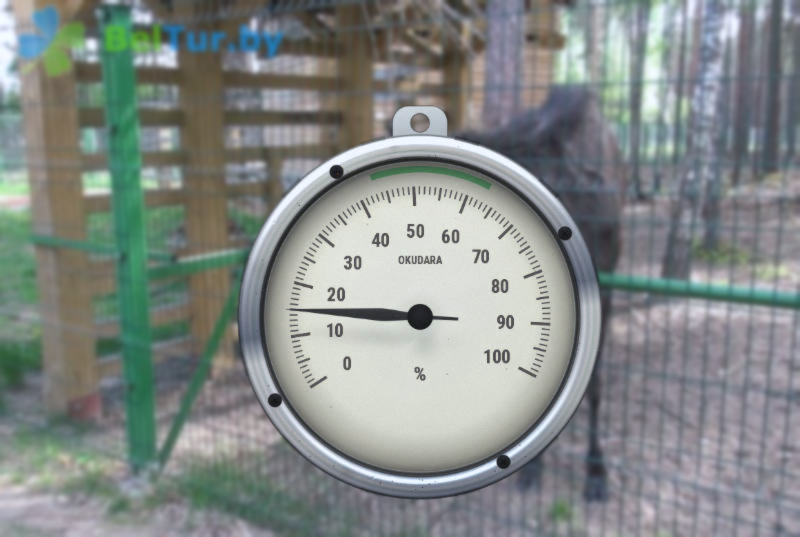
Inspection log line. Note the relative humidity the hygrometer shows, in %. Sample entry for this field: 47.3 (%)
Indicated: 15 (%)
